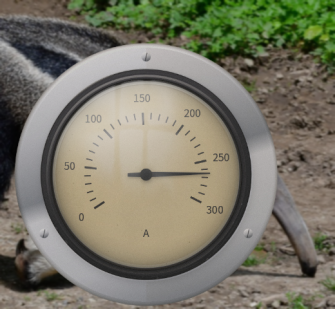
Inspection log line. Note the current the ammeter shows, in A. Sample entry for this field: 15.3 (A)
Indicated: 265 (A)
